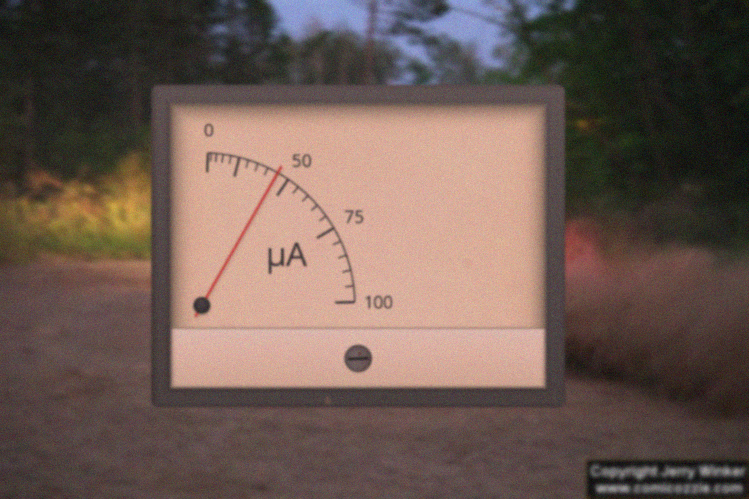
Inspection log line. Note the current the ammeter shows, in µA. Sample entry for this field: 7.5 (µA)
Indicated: 45 (µA)
